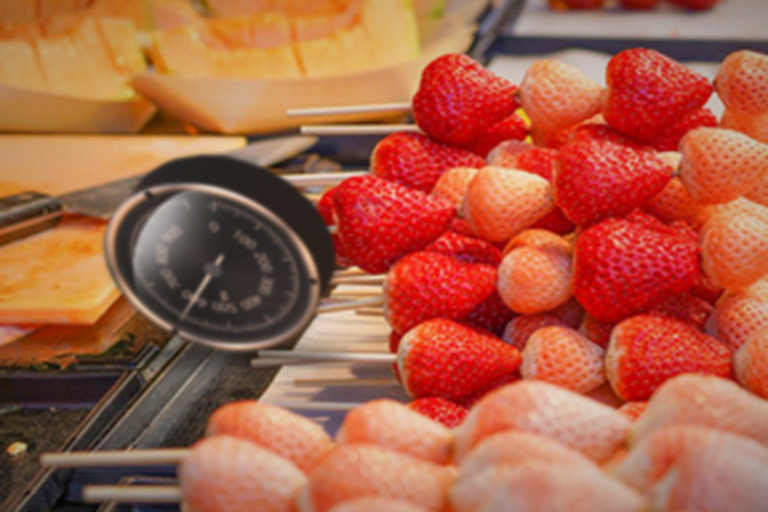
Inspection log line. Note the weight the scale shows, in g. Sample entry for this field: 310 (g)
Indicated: 600 (g)
